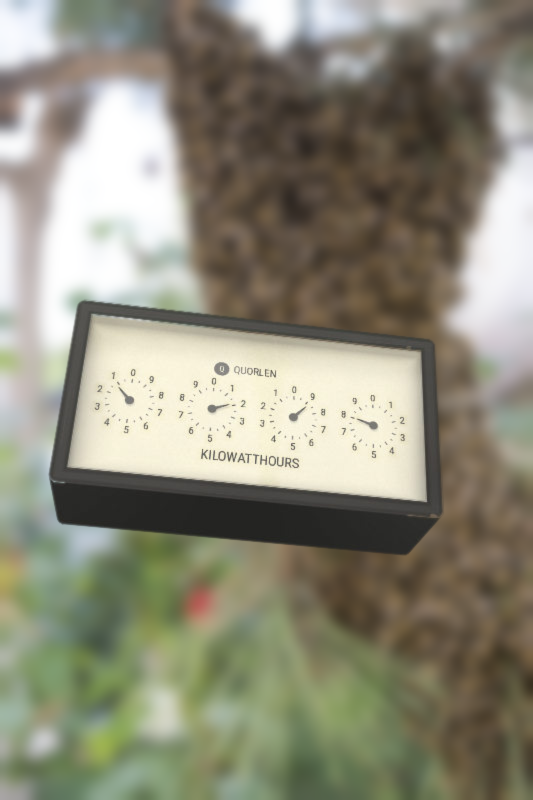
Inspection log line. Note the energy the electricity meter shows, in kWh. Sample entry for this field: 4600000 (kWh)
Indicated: 1188 (kWh)
